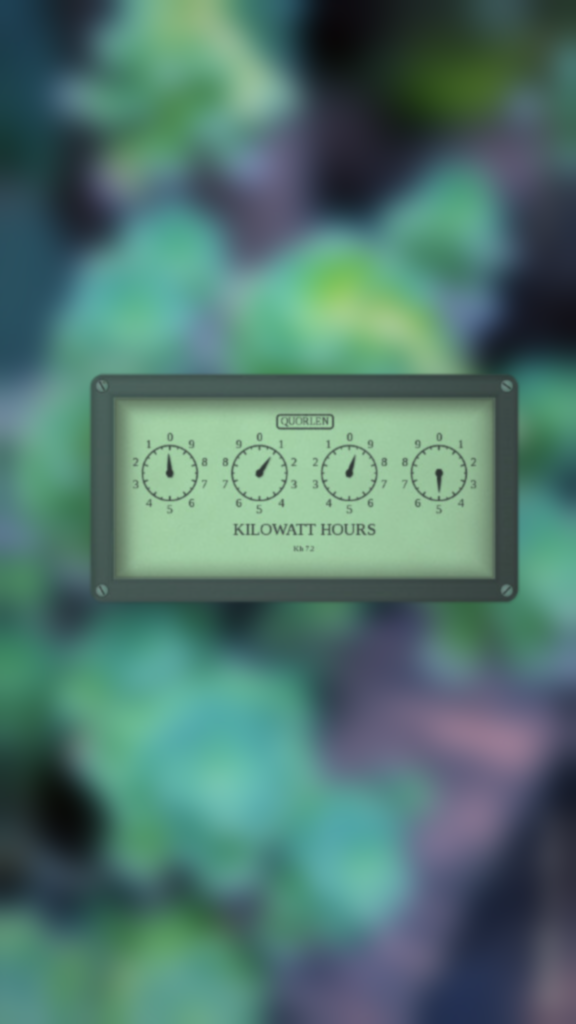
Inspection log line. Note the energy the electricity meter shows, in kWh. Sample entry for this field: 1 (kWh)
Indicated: 95 (kWh)
